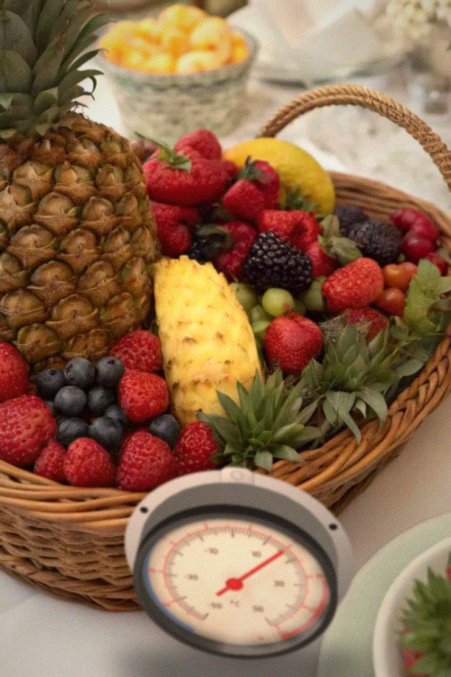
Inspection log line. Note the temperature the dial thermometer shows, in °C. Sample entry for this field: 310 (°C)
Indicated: 15 (°C)
